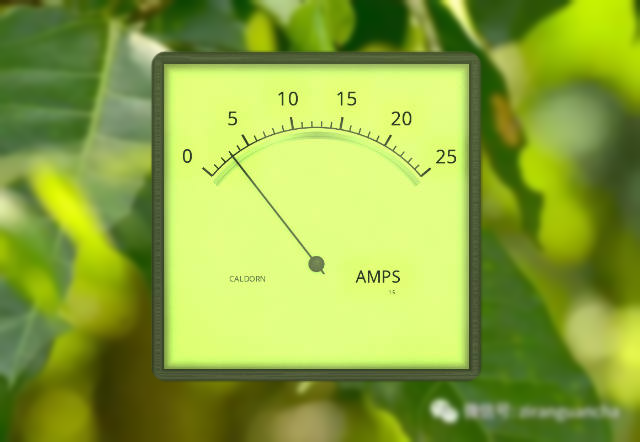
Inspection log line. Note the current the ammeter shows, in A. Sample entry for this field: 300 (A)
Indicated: 3 (A)
